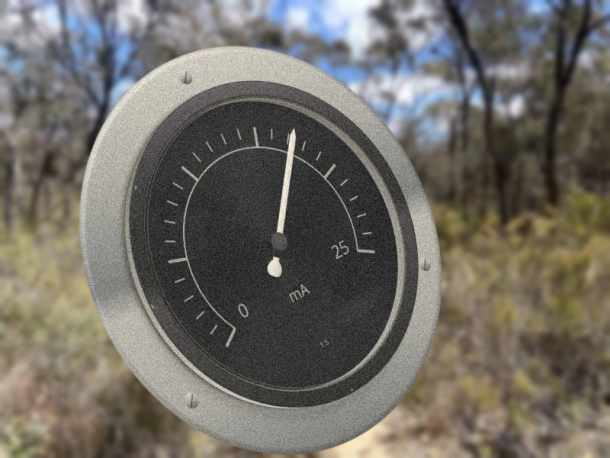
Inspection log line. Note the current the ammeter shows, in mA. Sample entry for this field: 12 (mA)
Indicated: 17 (mA)
